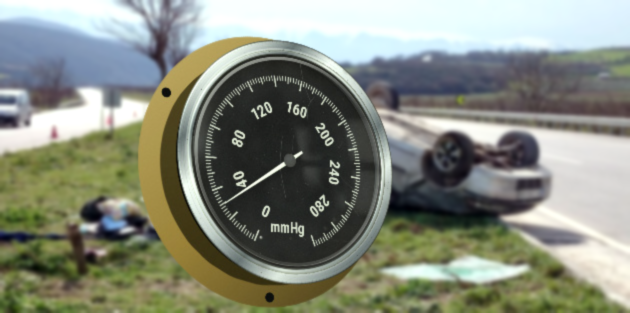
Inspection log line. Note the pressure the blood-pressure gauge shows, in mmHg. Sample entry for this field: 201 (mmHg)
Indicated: 30 (mmHg)
